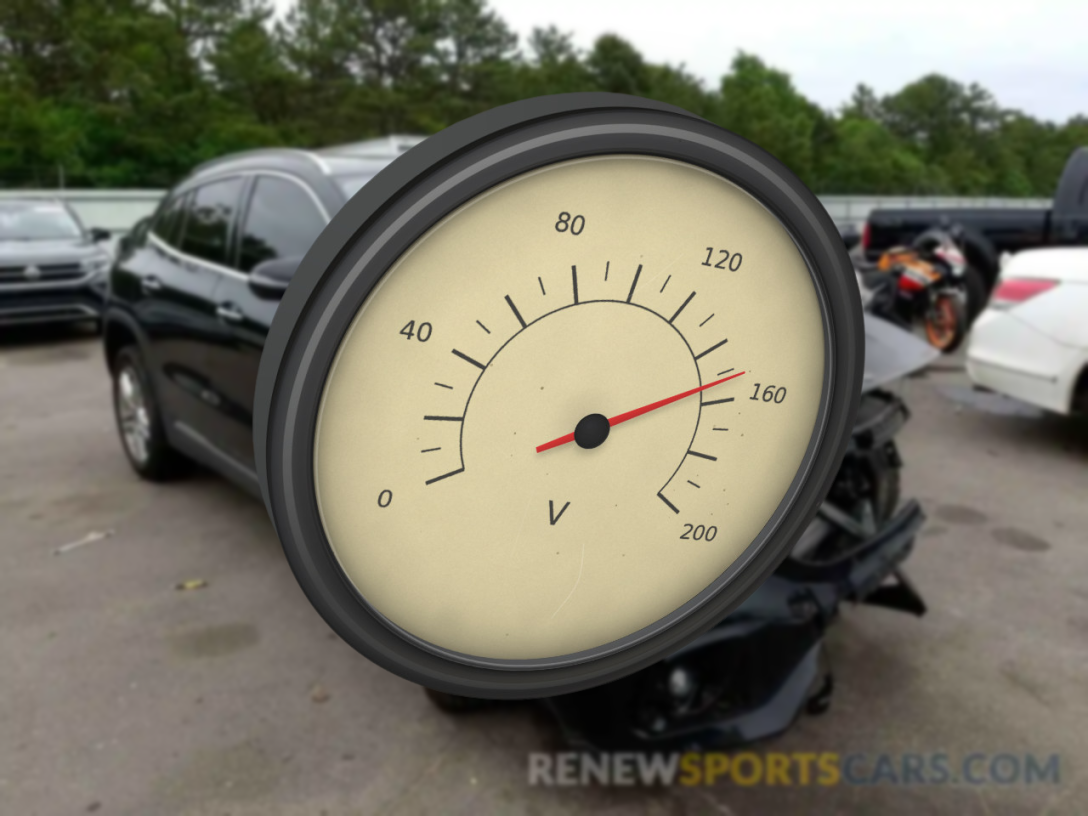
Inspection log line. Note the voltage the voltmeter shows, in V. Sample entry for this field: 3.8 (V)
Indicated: 150 (V)
